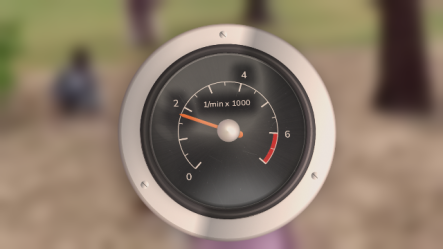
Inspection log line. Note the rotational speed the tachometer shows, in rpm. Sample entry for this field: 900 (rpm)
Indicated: 1750 (rpm)
